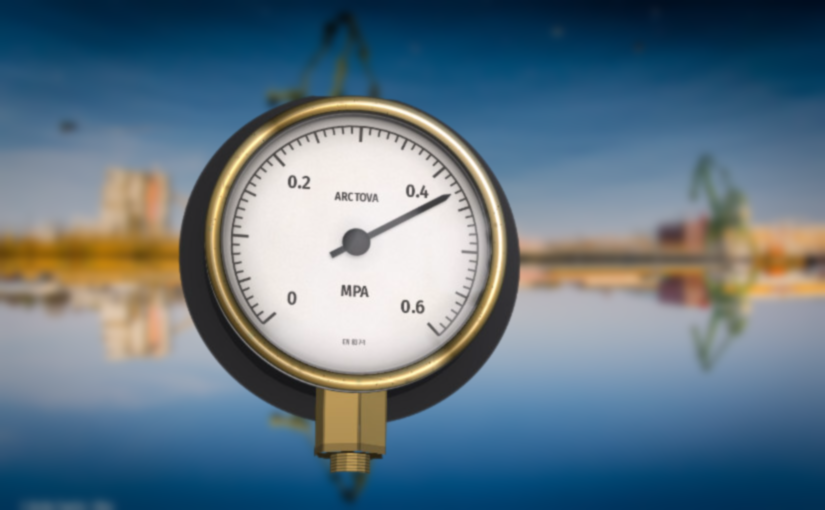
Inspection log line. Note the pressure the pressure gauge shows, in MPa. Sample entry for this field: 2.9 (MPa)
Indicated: 0.43 (MPa)
